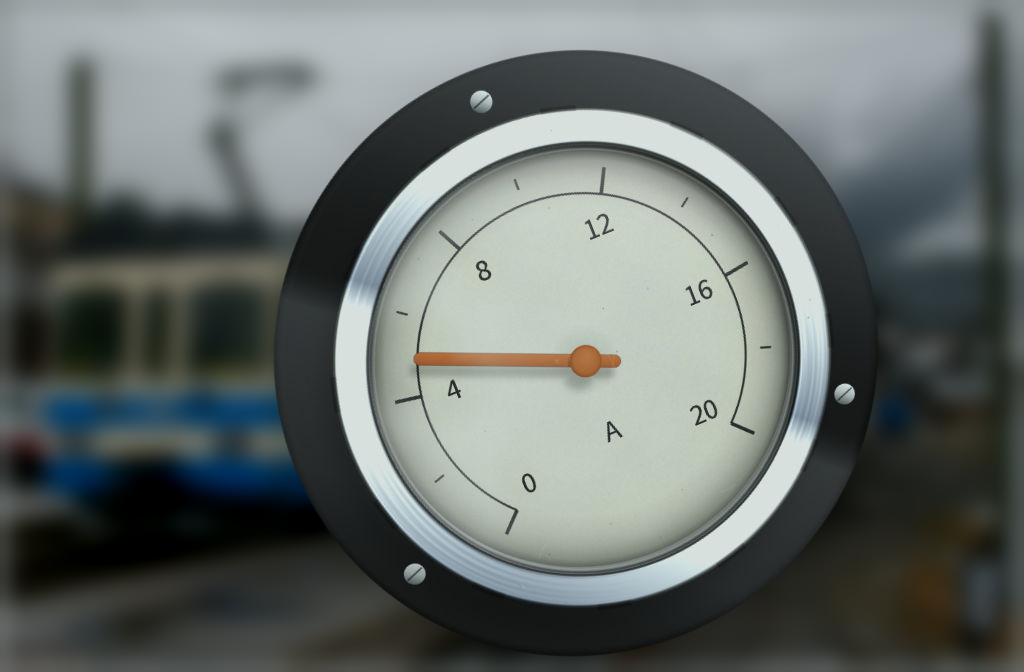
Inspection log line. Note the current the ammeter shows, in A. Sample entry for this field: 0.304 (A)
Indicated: 5 (A)
